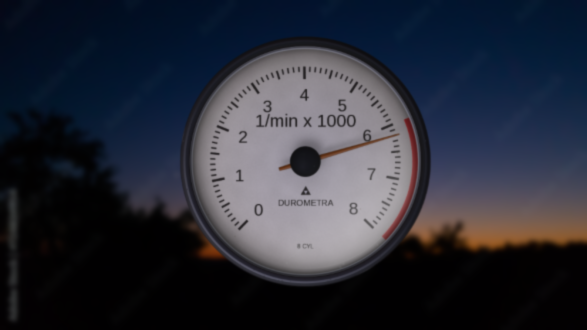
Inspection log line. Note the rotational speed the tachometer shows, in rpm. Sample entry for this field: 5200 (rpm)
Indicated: 6200 (rpm)
